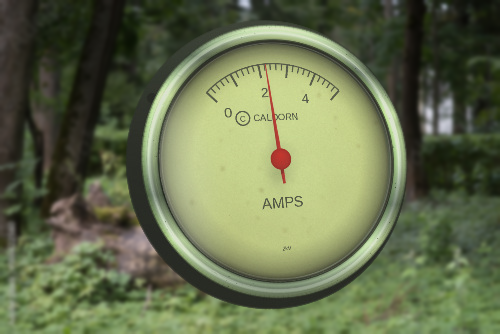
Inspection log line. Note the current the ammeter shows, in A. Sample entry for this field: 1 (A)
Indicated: 2.2 (A)
